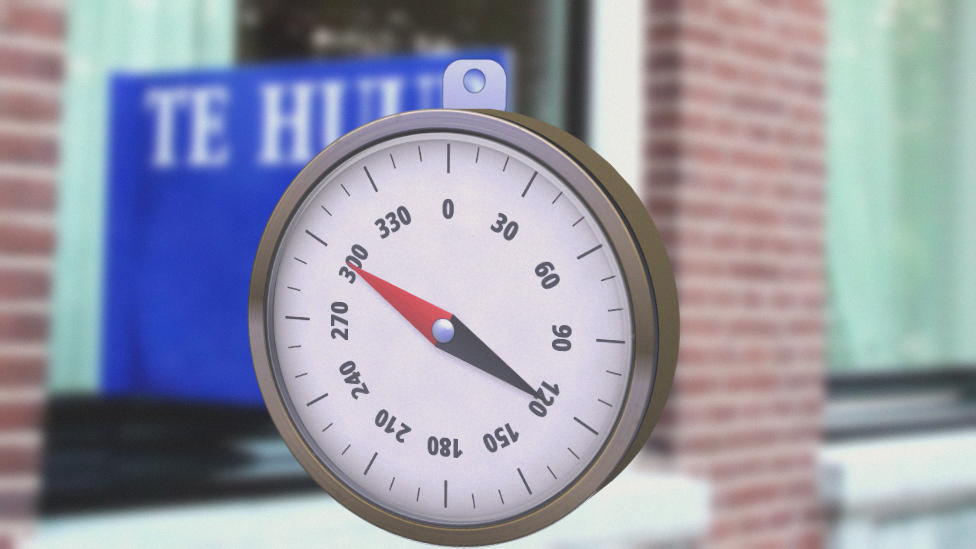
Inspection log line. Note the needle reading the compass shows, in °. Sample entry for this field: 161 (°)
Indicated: 300 (°)
